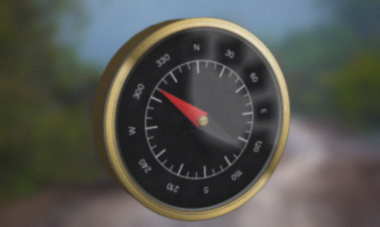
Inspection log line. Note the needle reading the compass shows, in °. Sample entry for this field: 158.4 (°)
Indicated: 310 (°)
